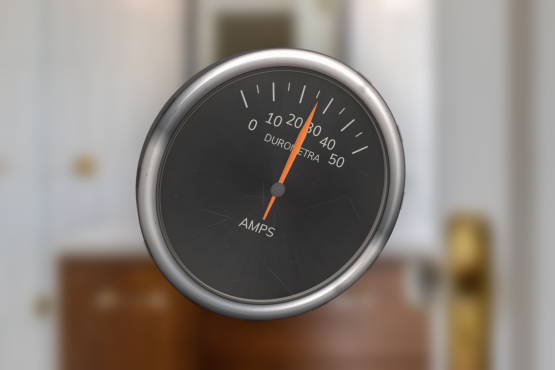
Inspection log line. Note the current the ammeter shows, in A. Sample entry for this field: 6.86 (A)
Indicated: 25 (A)
